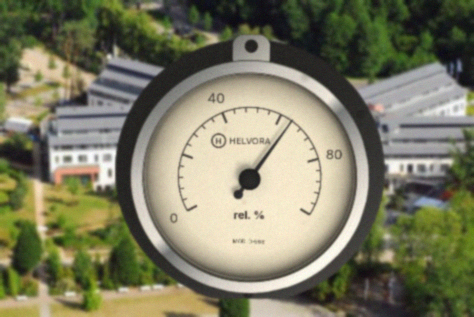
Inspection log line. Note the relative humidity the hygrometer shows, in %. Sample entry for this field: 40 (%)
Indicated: 64 (%)
